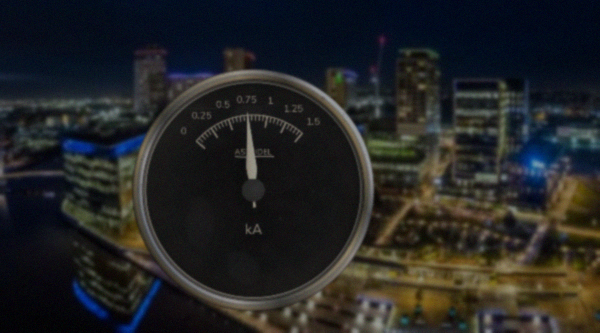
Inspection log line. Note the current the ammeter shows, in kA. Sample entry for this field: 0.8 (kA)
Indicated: 0.75 (kA)
